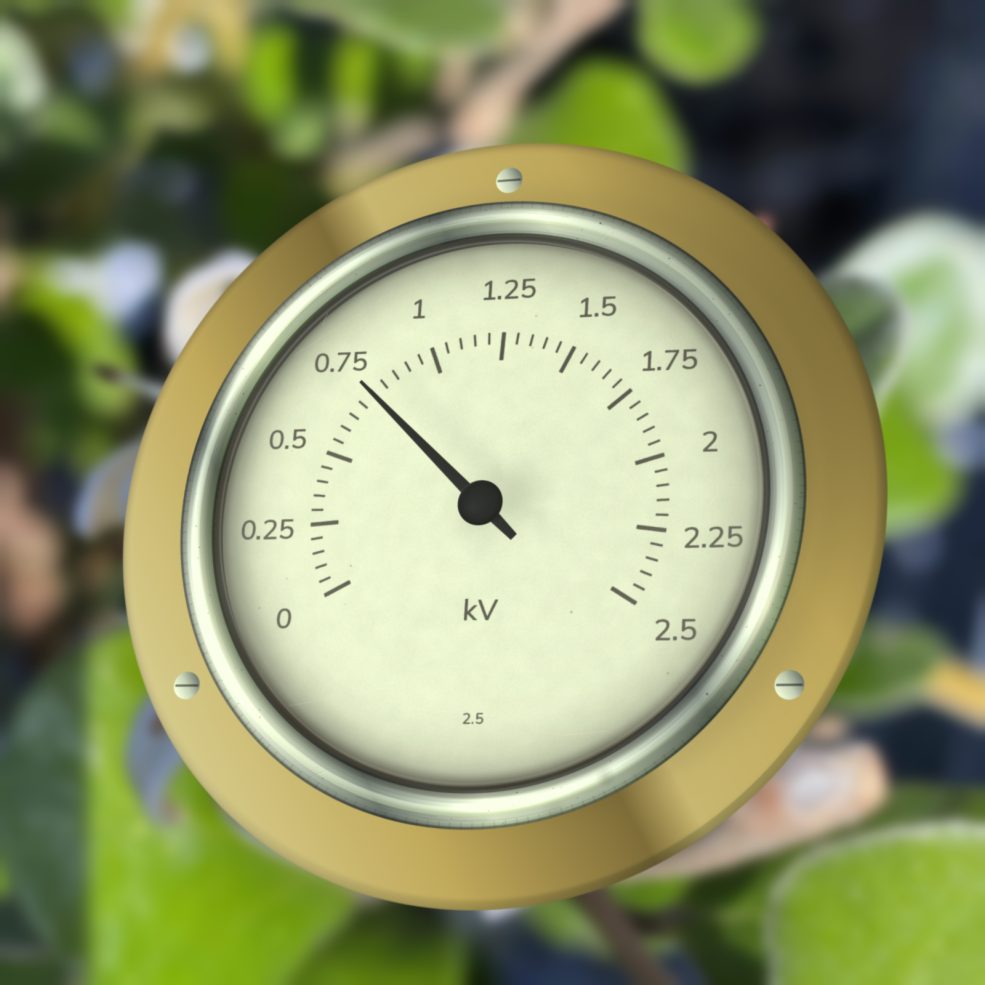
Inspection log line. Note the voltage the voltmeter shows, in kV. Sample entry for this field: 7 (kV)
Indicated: 0.75 (kV)
